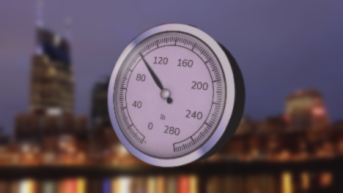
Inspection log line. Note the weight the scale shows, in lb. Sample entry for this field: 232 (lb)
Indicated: 100 (lb)
